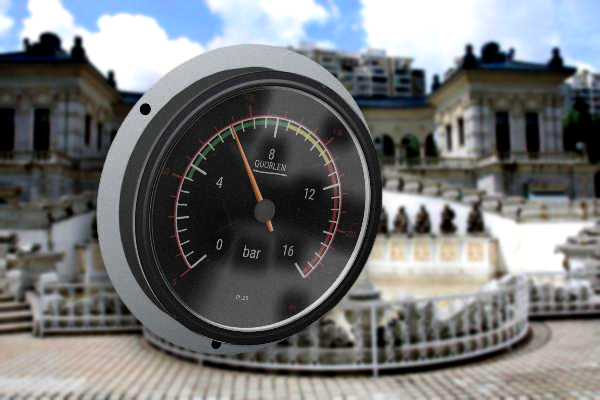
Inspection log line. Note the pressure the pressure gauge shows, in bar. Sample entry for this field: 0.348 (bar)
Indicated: 6 (bar)
